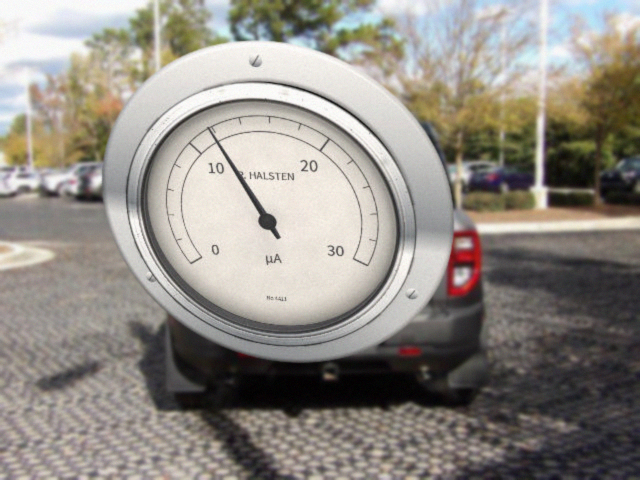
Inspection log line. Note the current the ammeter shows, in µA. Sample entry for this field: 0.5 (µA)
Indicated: 12 (µA)
